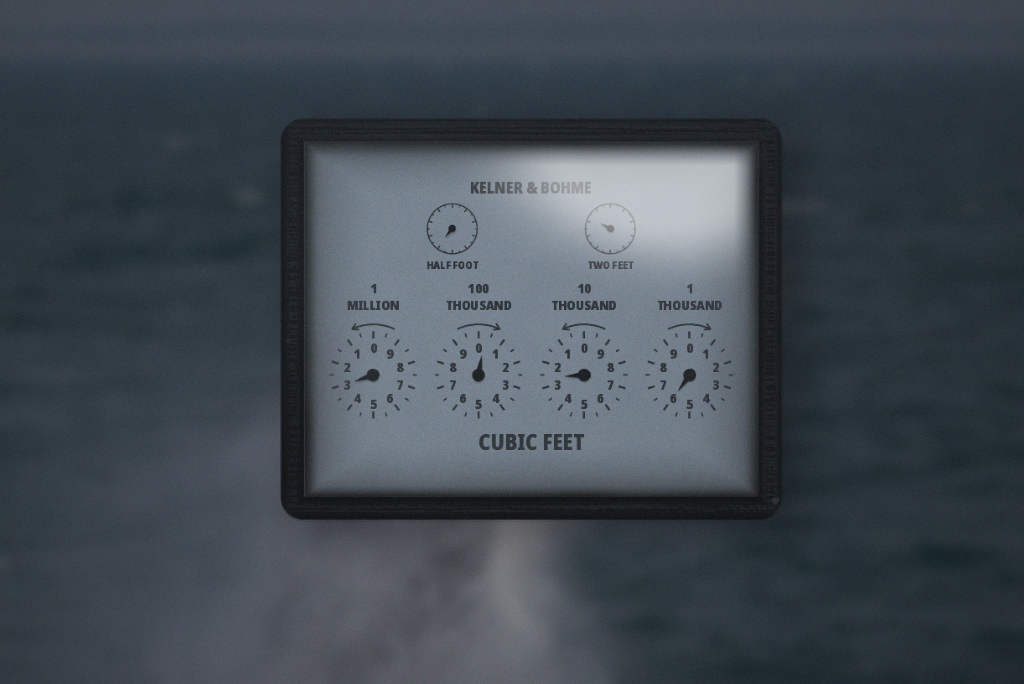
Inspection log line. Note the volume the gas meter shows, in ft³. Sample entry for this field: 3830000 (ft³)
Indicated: 302600 (ft³)
